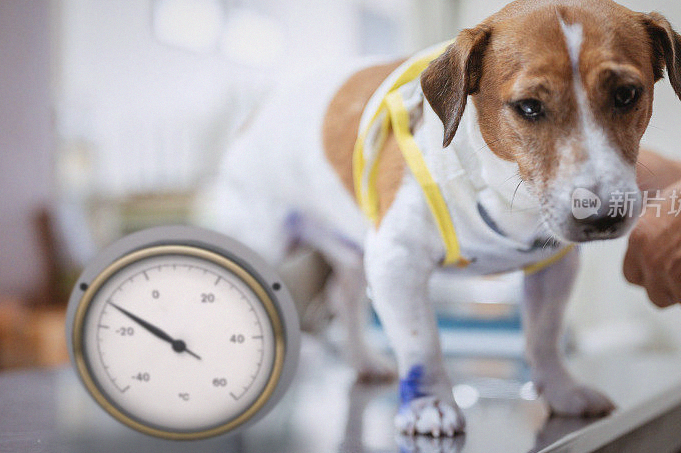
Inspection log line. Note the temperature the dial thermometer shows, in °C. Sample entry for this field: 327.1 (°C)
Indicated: -12 (°C)
